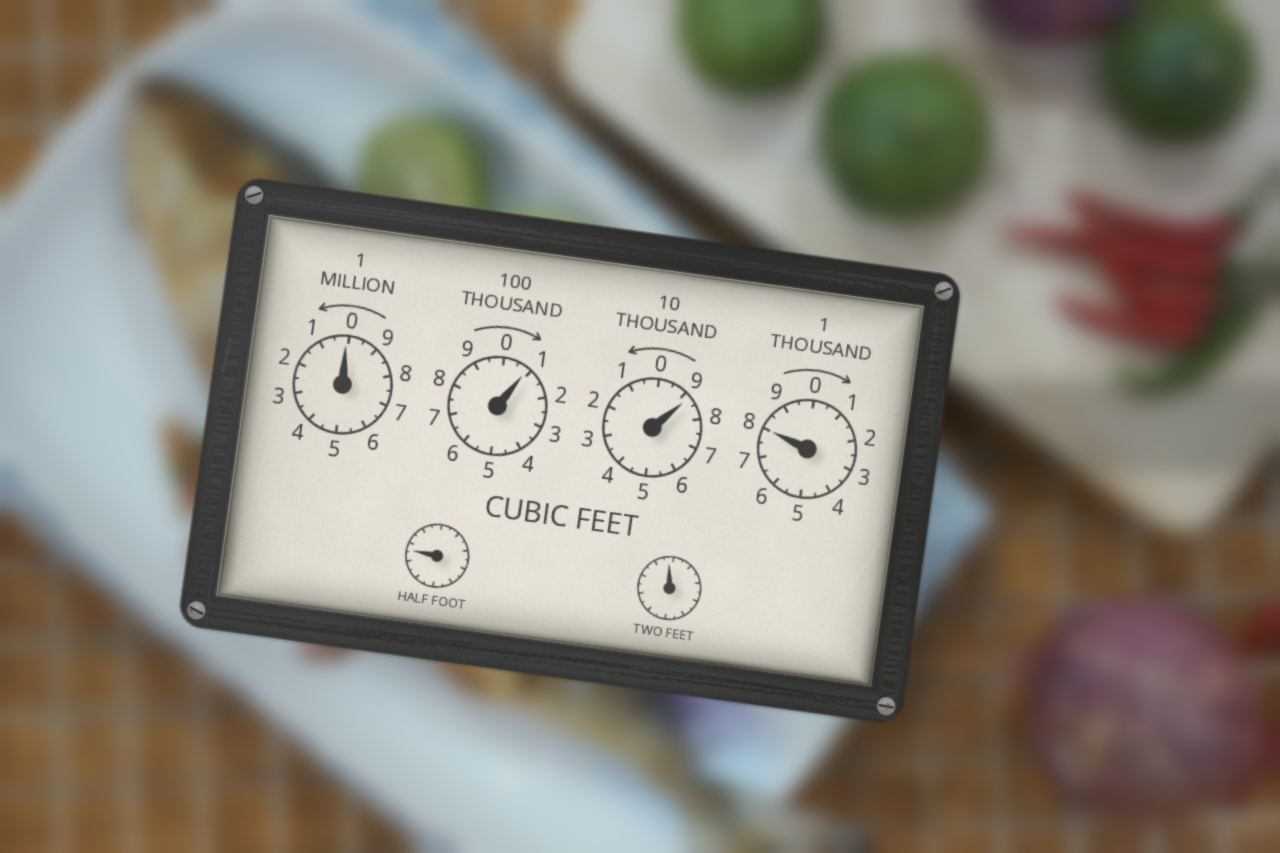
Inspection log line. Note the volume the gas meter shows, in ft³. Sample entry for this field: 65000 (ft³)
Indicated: 8800 (ft³)
